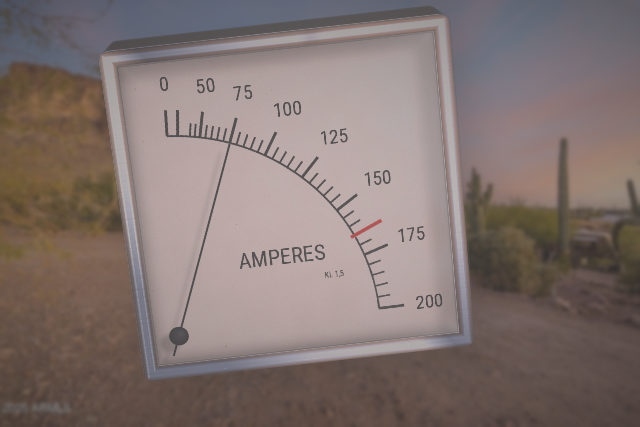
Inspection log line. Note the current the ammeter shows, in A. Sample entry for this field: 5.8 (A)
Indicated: 75 (A)
